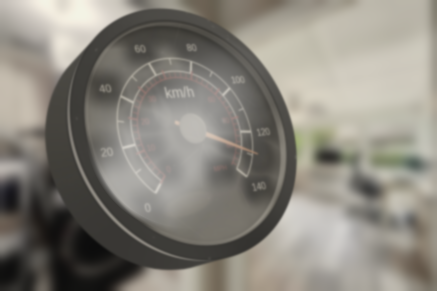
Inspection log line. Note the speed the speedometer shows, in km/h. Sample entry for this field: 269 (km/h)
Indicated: 130 (km/h)
